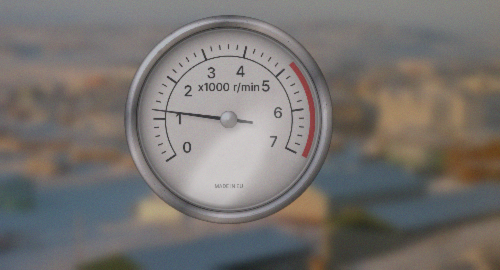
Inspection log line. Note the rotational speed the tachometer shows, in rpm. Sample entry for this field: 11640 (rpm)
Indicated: 1200 (rpm)
